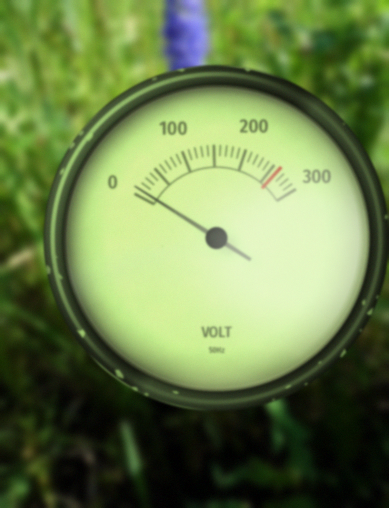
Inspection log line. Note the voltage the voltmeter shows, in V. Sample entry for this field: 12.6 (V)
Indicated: 10 (V)
